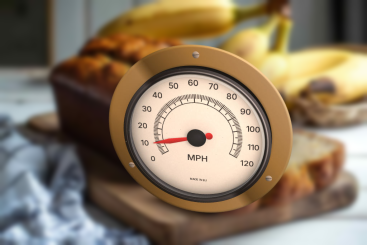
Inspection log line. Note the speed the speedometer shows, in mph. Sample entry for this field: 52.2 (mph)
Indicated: 10 (mph)
